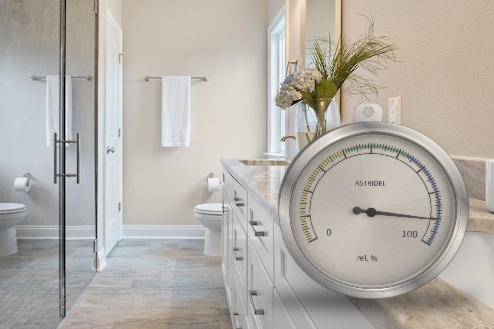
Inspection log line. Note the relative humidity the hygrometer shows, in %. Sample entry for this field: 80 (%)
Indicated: 90 (%)
